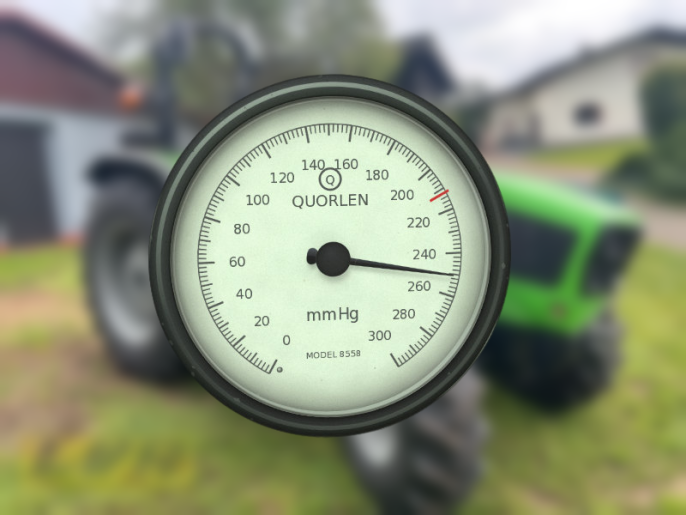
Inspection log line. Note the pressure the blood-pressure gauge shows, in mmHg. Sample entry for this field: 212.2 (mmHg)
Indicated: 250 (mmHg)
